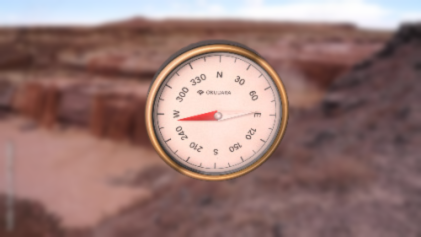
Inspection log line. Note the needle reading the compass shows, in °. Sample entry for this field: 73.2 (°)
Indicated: 262.5 (°)
